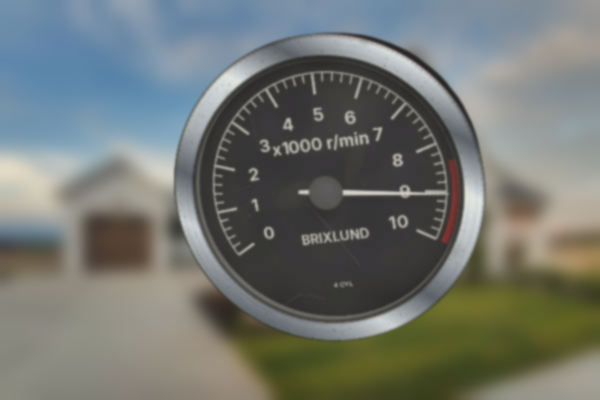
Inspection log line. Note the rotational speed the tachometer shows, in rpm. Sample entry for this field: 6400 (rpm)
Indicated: 9000 (rpm)
